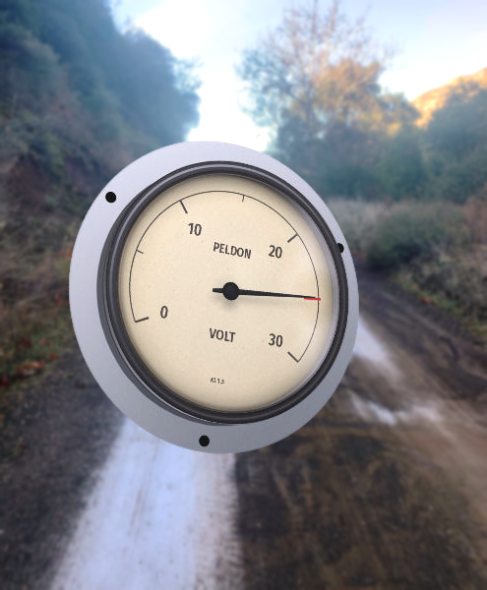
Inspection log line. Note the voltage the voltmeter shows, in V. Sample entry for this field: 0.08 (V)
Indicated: 25 (V)
